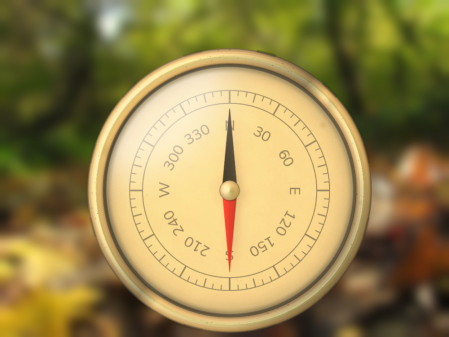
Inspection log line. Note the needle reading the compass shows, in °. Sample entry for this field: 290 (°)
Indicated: 180 (°)
